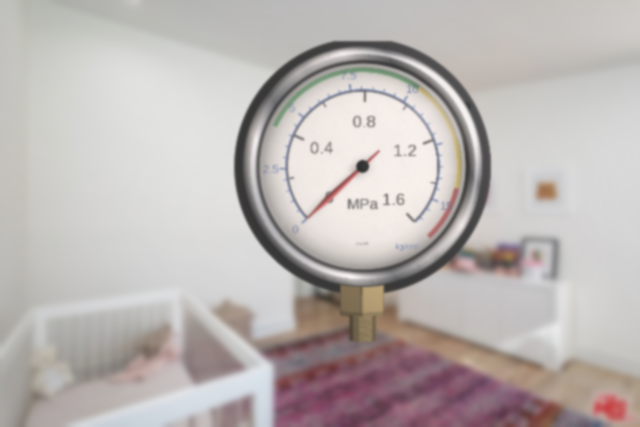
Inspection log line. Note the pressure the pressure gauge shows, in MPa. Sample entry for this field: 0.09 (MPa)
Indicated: 0 (MPa)
